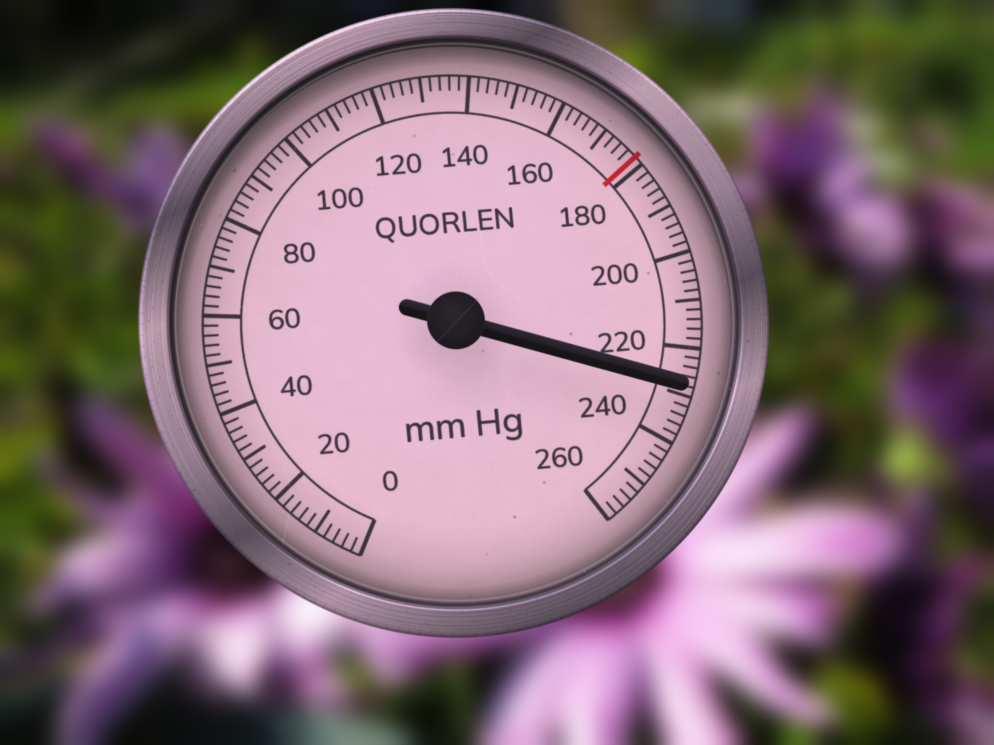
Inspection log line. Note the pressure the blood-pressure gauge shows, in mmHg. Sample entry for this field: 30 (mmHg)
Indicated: 228 (mmHg)
